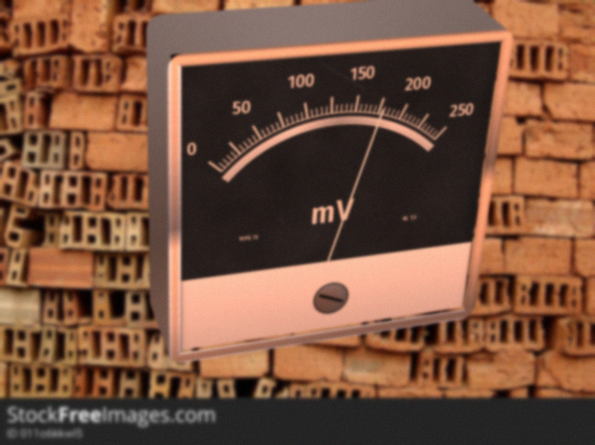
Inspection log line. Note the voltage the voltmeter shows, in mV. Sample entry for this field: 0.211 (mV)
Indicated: 175 (mV)
